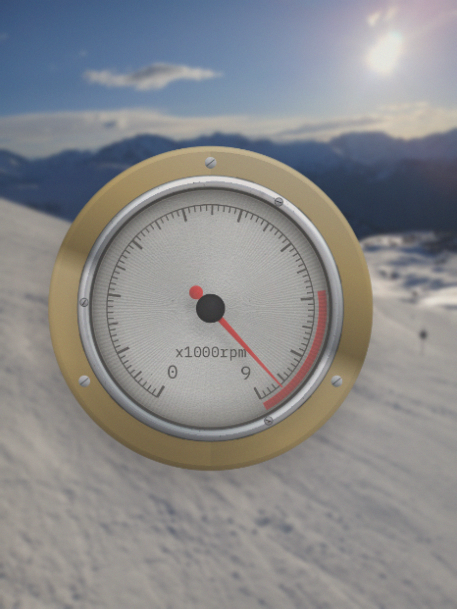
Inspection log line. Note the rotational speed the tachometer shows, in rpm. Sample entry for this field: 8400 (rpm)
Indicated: 8600 (rpm)
